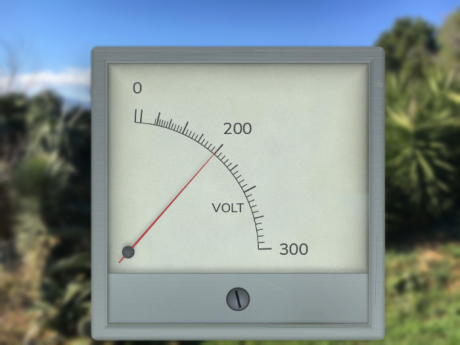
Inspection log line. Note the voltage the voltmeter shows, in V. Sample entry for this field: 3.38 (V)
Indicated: 200 (V)
